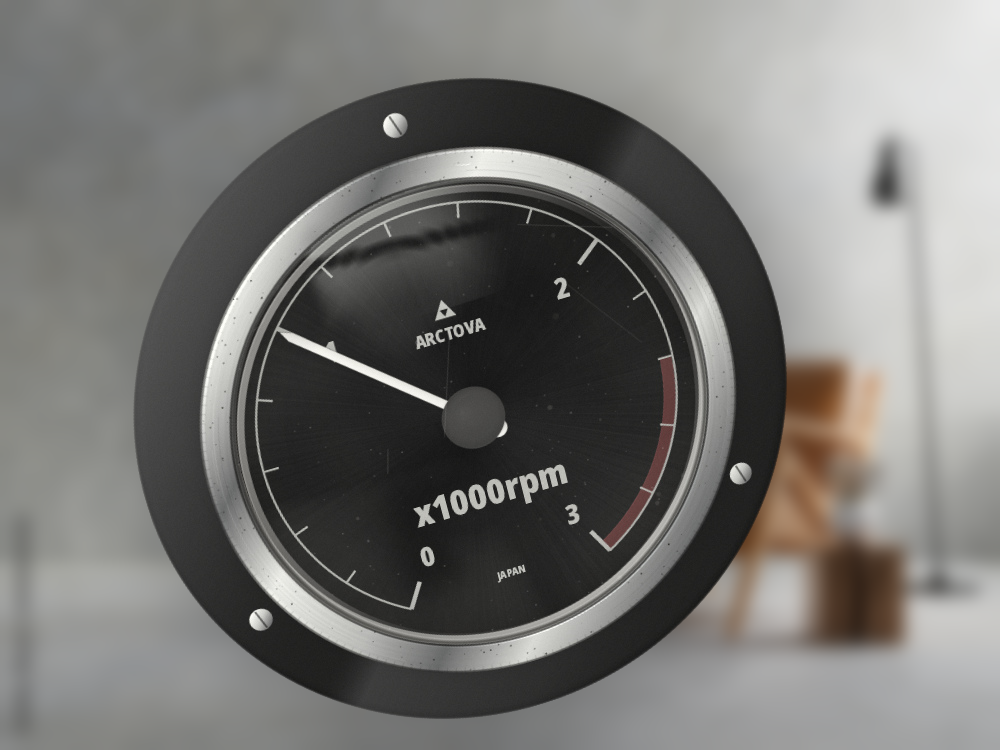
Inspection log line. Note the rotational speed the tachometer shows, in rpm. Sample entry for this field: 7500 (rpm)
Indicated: 1000 (rpm)
